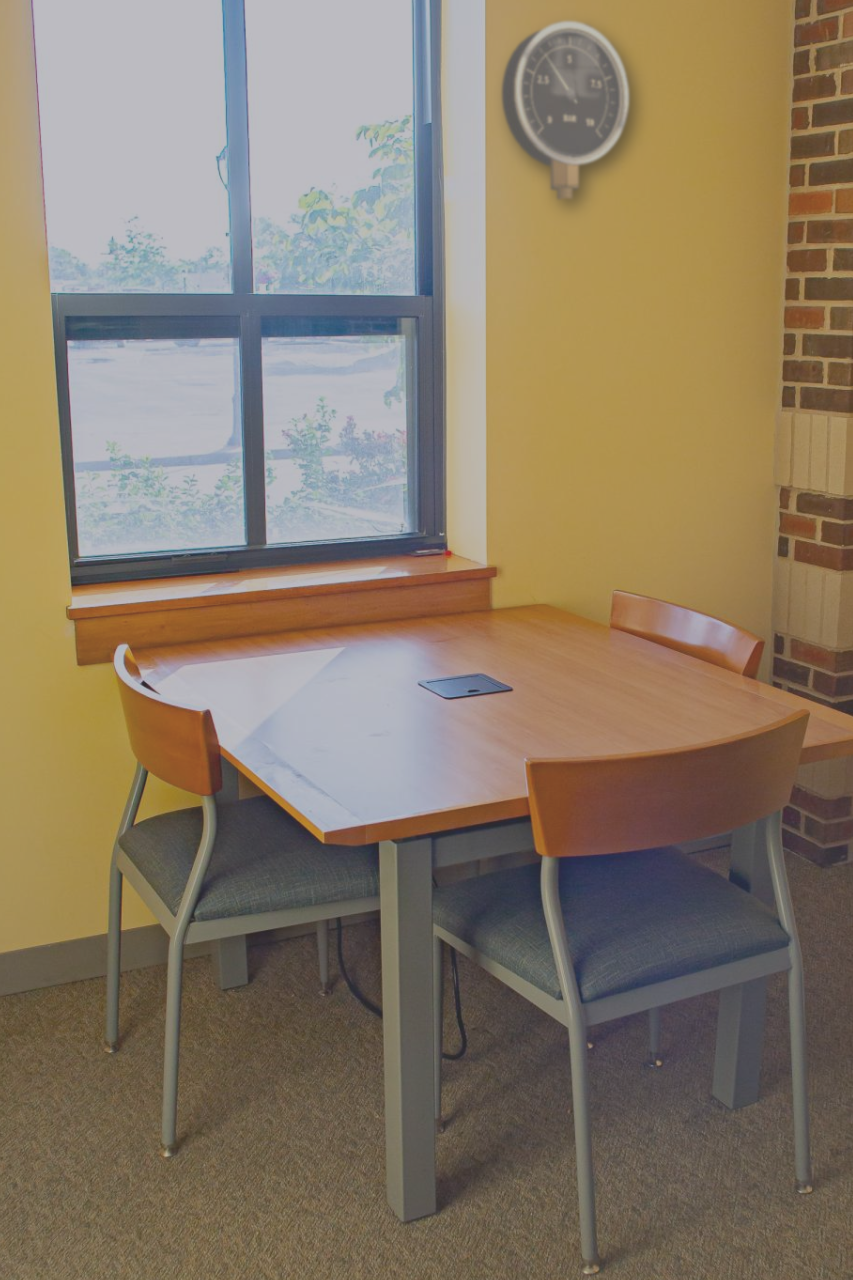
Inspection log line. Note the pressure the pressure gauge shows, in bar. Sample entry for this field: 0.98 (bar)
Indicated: 3.5 (bar)
